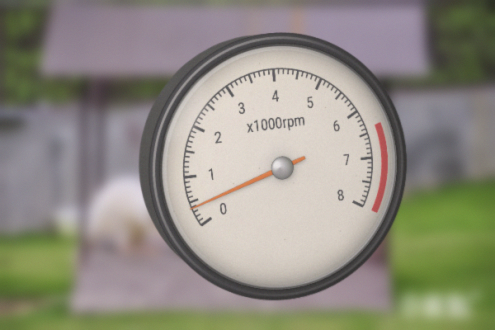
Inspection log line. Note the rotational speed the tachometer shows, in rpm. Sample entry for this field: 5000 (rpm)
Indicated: 400 (rpm)
